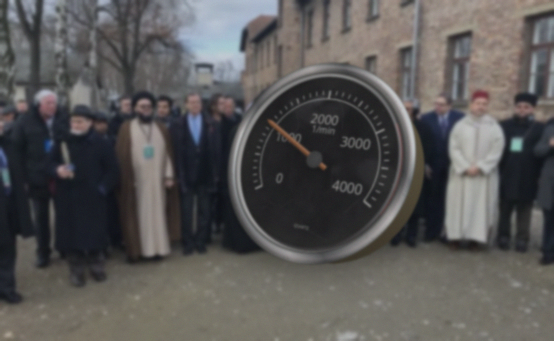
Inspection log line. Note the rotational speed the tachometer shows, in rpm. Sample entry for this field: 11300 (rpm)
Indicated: 1000 (rpm)
